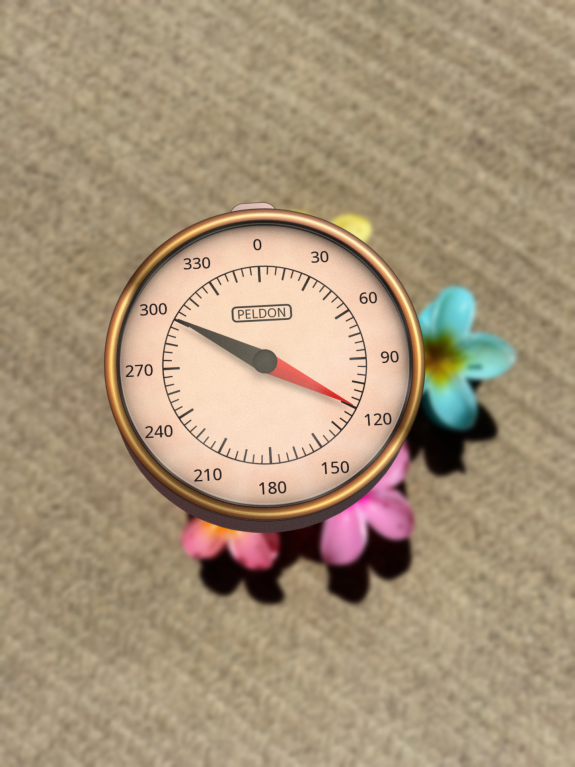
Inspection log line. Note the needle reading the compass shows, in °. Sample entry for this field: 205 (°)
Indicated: 120 (°)
